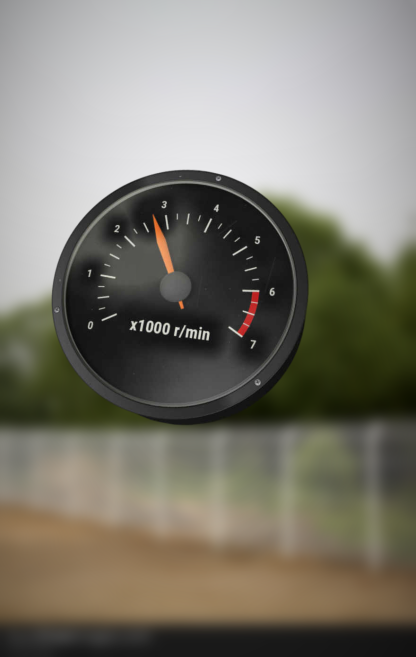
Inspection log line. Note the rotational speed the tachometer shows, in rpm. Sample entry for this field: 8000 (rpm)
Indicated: 2750 (rpm)
